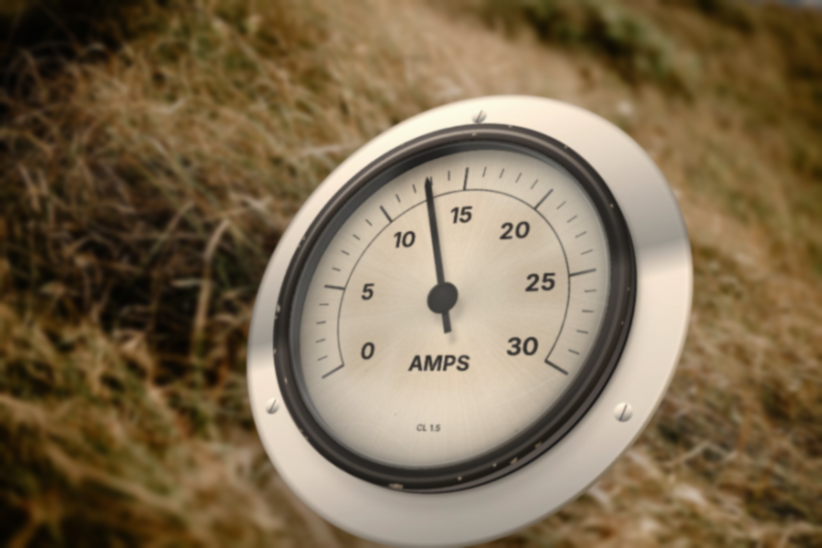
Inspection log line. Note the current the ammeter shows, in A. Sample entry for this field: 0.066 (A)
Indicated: 13 (A)
